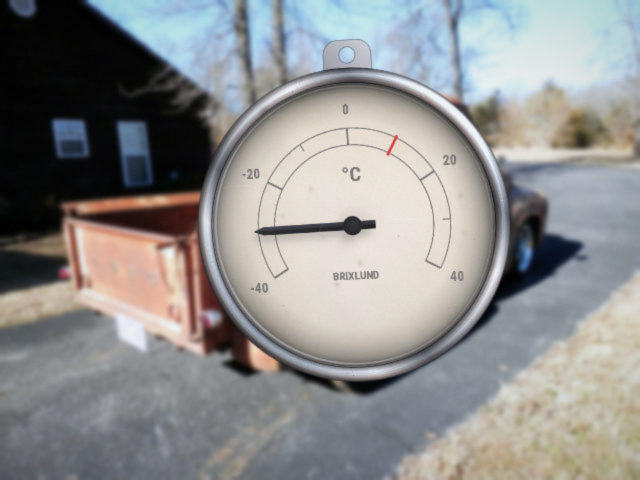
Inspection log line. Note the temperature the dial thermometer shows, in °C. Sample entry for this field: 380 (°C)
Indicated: -30 (°C)
